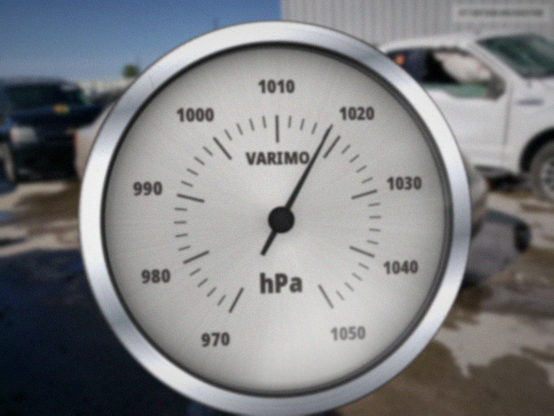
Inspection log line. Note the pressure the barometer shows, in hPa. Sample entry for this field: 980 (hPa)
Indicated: 1018 (hPa)
